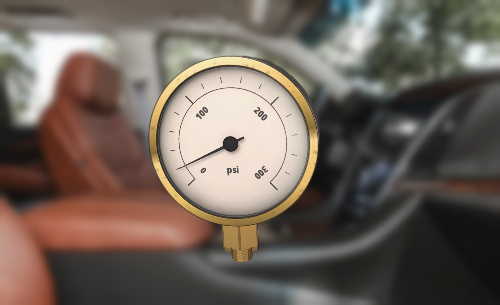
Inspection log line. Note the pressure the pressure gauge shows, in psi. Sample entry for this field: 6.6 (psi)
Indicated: 20 (psi)
